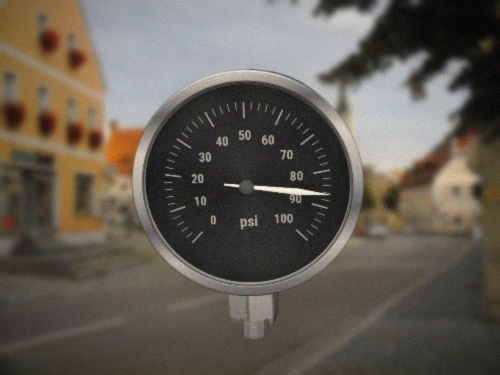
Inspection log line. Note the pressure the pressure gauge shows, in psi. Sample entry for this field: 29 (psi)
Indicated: 86 (psi)
